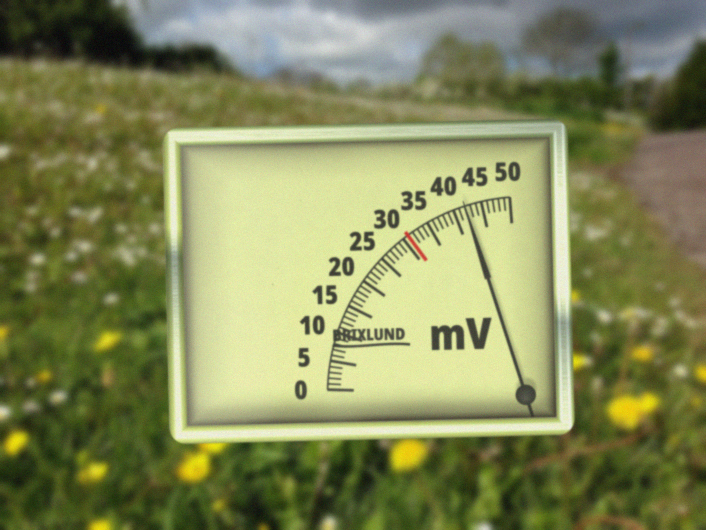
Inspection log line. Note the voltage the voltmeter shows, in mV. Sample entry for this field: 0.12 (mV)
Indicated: 42 (mV)
